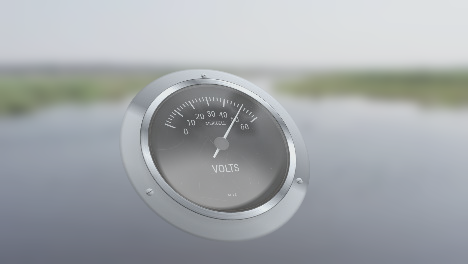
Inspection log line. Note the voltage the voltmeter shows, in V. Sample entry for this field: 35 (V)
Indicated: 50 (V)
